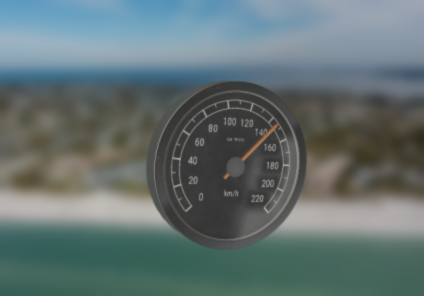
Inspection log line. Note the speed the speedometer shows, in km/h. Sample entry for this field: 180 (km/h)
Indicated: 145 (km/h)
